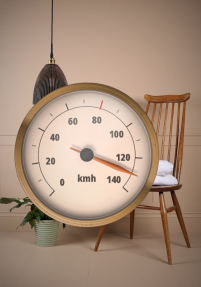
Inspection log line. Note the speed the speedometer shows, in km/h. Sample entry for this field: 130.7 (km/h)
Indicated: 130 (km/h)
